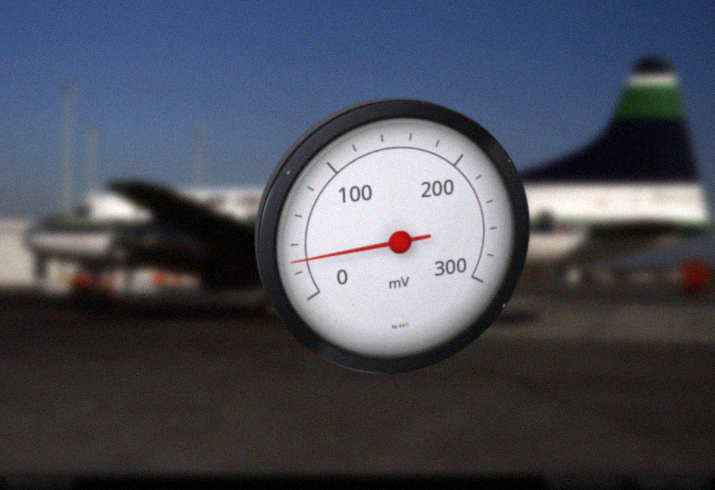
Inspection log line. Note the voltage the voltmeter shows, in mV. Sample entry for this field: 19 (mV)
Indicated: 30 (mV)
